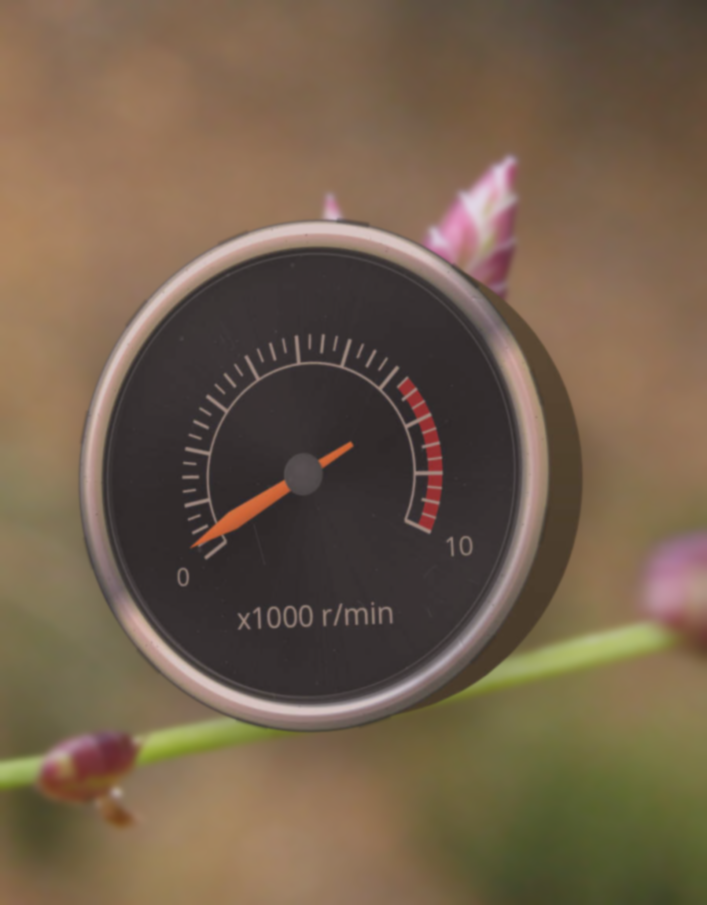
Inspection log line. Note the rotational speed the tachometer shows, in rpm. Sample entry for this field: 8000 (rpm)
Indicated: 250 (rpm)
